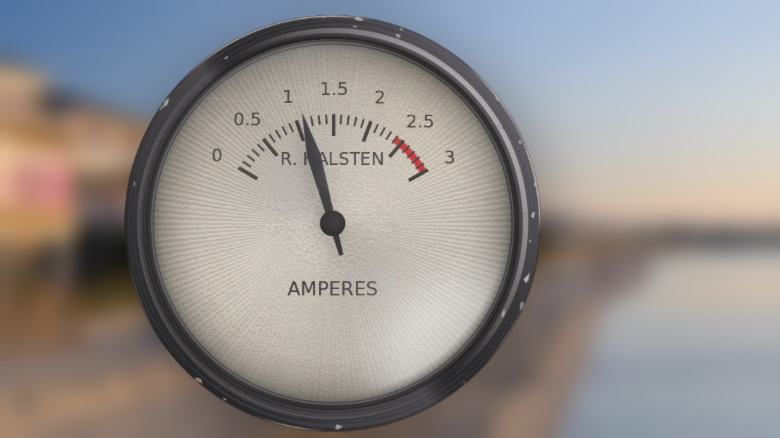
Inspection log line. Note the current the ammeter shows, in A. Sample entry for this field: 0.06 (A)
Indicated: 1.1 (A)
